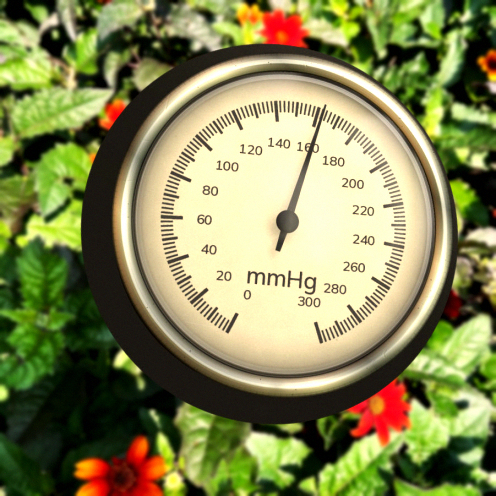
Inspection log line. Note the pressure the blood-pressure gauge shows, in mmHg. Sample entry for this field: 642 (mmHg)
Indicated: 162 (mmHg)
